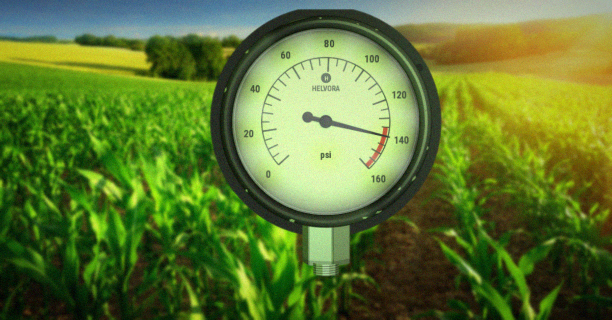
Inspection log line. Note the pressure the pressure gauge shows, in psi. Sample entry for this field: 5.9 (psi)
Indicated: 140 (psi)
